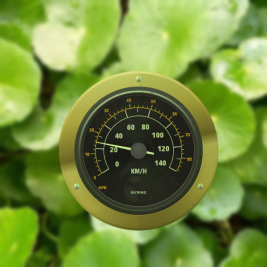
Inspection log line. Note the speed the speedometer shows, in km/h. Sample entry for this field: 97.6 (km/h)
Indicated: 25 (km/h)
